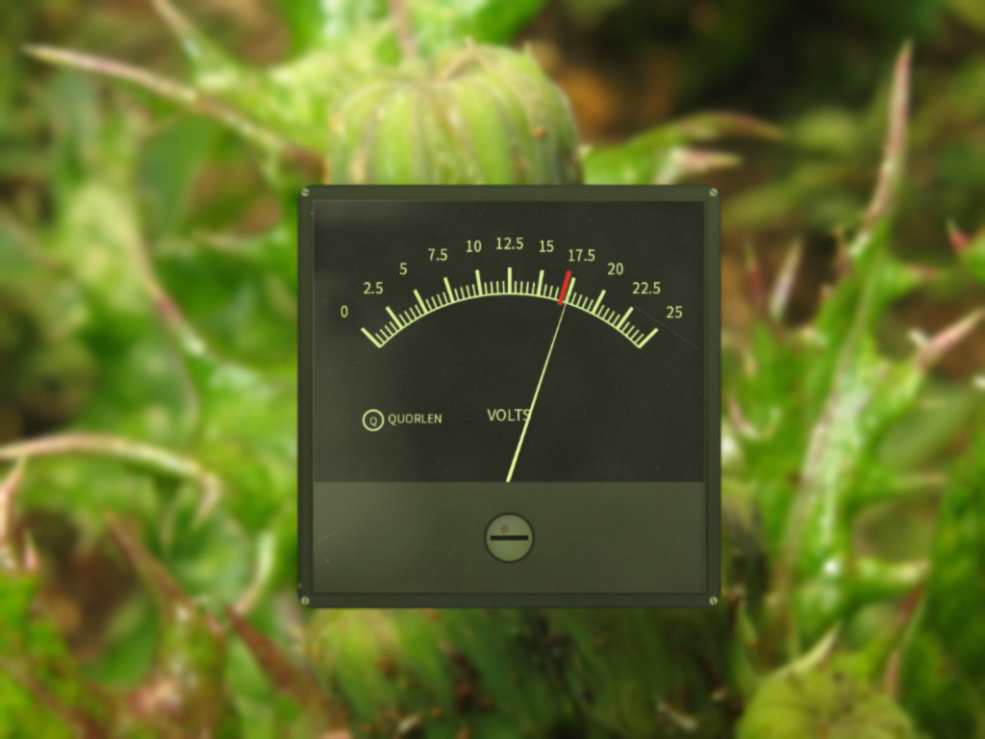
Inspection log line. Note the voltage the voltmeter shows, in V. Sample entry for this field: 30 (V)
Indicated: 17.5 (V)
